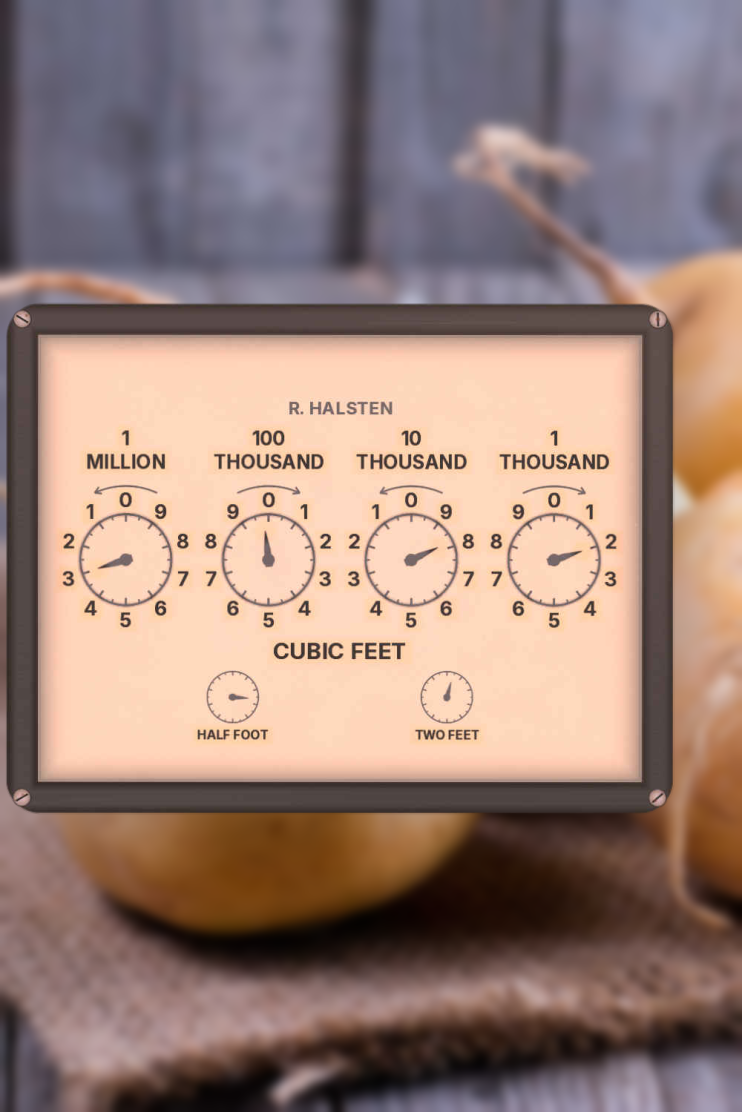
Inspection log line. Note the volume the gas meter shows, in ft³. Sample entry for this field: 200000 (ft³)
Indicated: 298200 (ft³)
